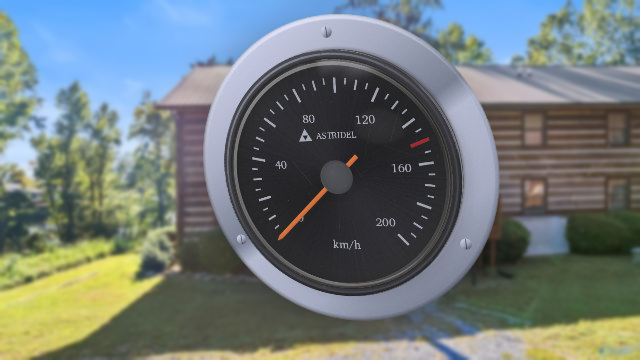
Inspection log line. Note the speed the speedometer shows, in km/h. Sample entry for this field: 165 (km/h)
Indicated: 0 (km/h)
